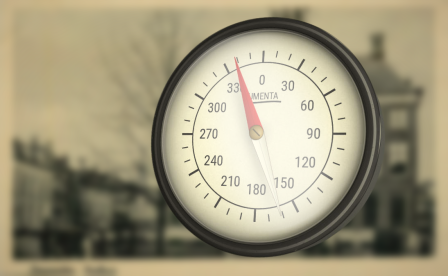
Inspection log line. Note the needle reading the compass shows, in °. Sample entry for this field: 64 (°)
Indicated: 340 (°)
